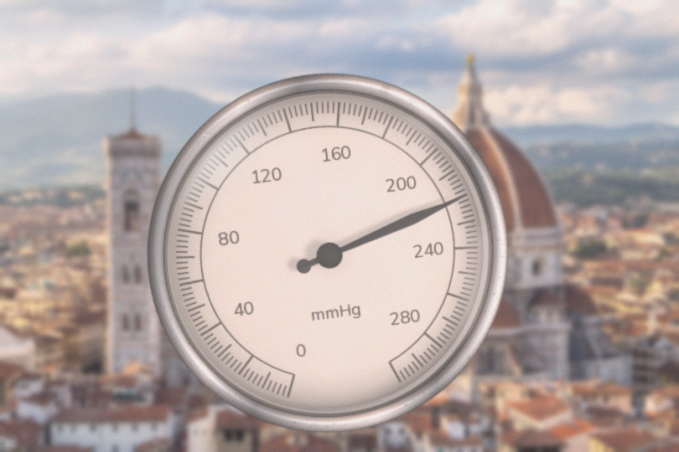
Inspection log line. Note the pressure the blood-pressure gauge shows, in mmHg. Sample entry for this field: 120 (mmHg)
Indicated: 220 (mmHg)
